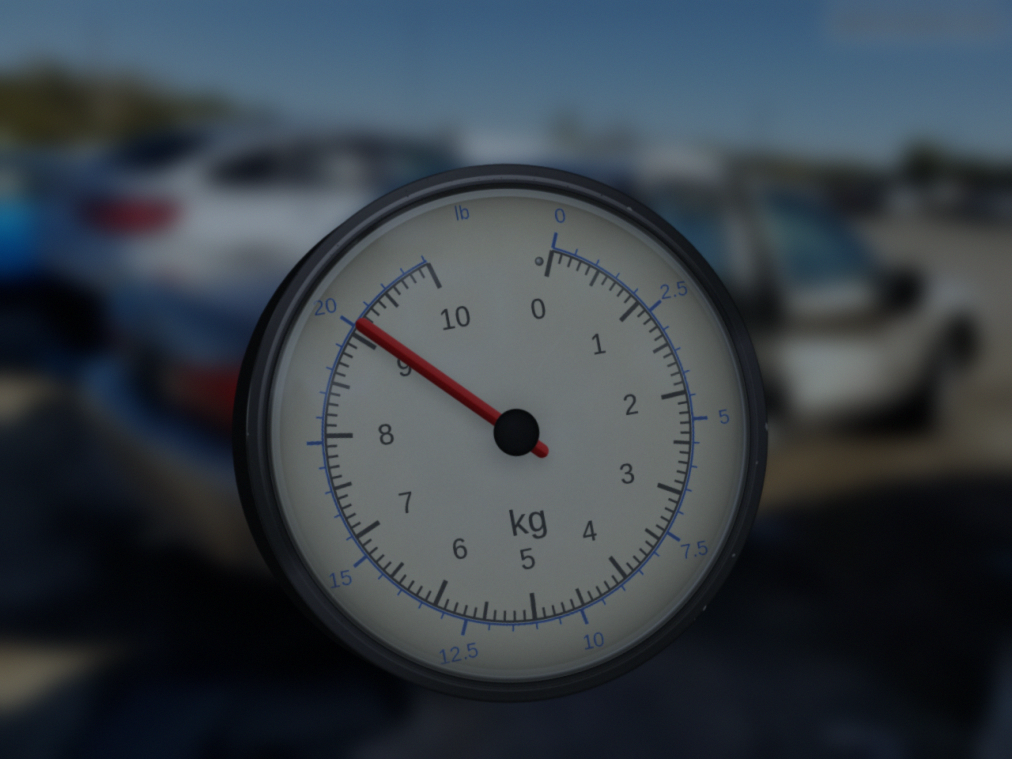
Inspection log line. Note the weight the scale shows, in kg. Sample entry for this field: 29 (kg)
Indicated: 9.1 (kg)
